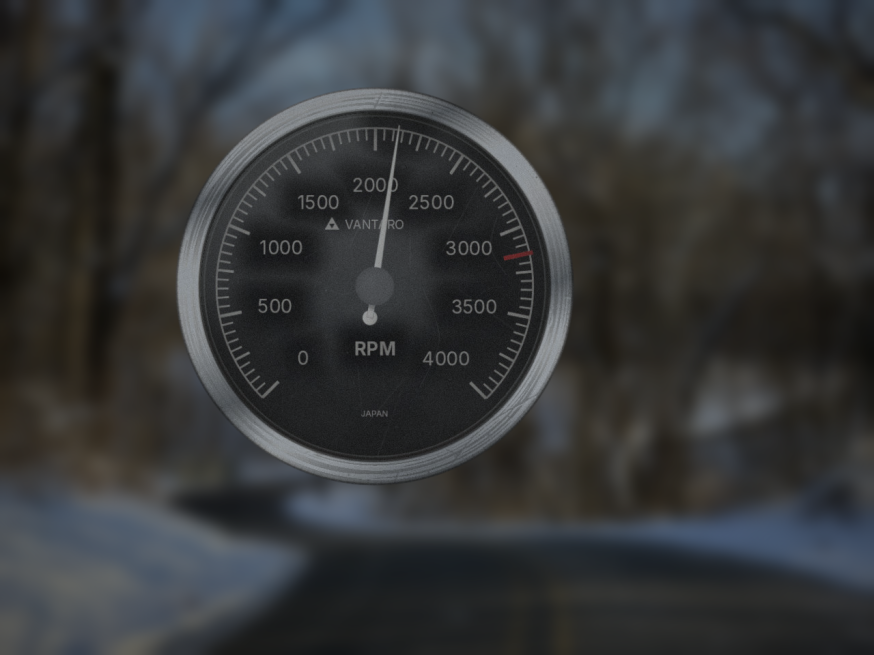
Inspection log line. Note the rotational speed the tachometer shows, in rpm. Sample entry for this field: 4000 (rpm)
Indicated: 2125 (rpm)
